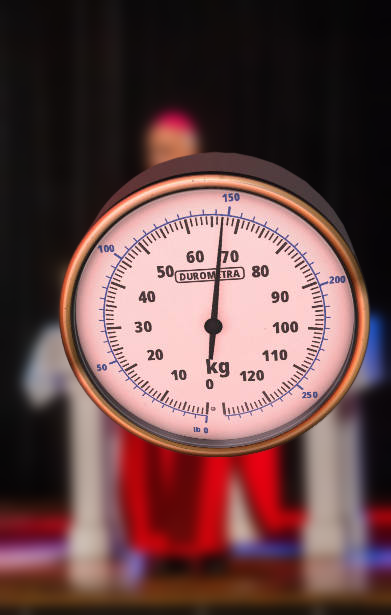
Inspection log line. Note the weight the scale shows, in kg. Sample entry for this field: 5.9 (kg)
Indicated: 67 (kg)
